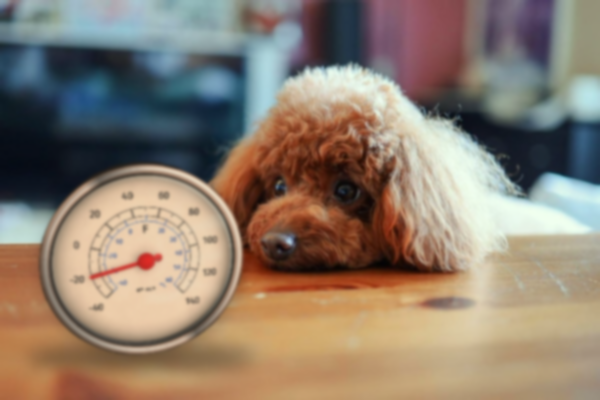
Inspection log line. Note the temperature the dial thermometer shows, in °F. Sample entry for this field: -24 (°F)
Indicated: -20 (°F)
